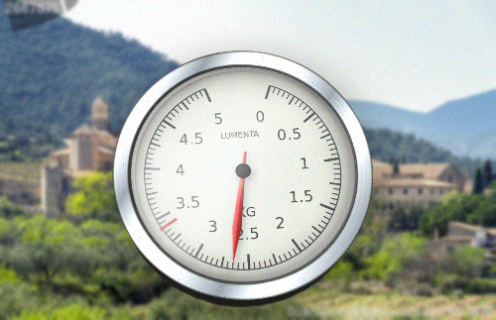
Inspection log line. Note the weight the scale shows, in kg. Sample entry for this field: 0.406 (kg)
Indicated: 2.65 (kg)
